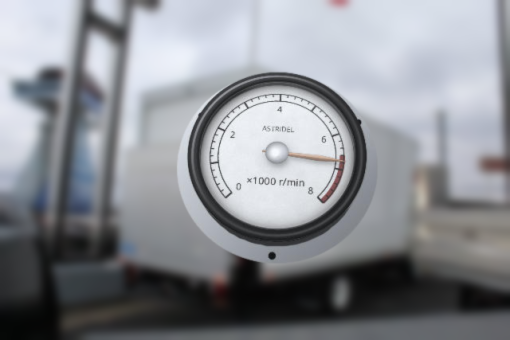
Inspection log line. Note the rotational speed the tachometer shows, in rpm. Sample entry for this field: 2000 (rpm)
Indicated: 6800 (rpm)
